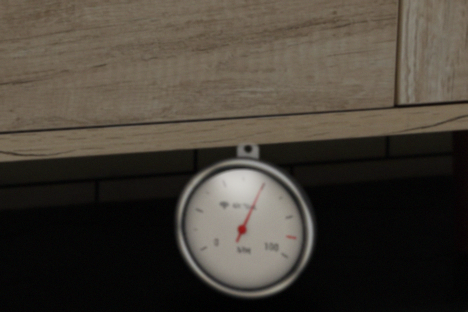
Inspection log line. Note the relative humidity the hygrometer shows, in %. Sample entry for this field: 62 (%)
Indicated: 60 (%)
